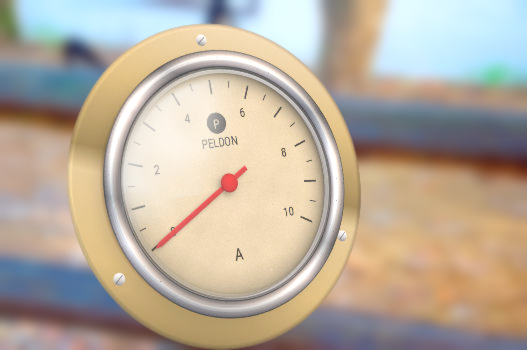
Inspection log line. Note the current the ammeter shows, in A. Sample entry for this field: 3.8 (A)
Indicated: 0 (A)
